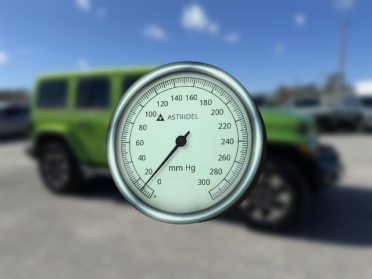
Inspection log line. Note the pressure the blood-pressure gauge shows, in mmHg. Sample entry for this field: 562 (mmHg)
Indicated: 10 (mmHg)
